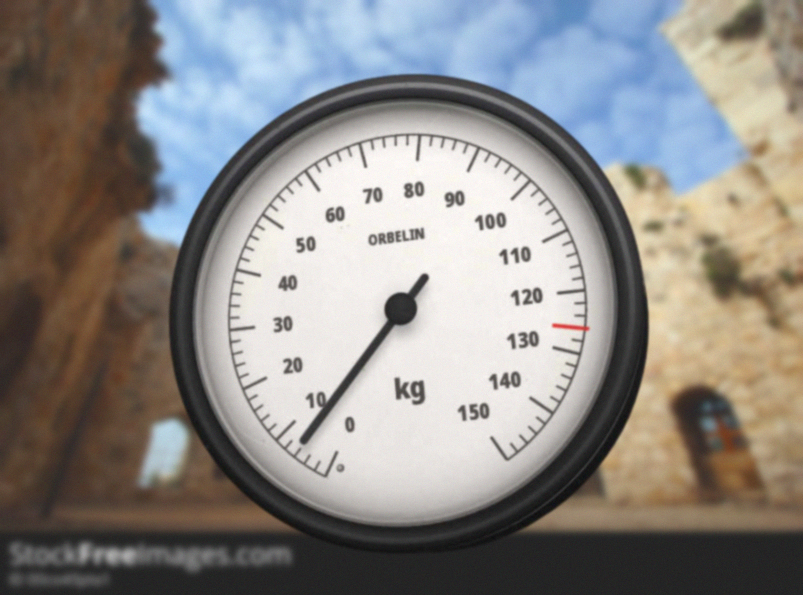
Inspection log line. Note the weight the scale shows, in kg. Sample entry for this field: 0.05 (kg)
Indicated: 6 (kg)
